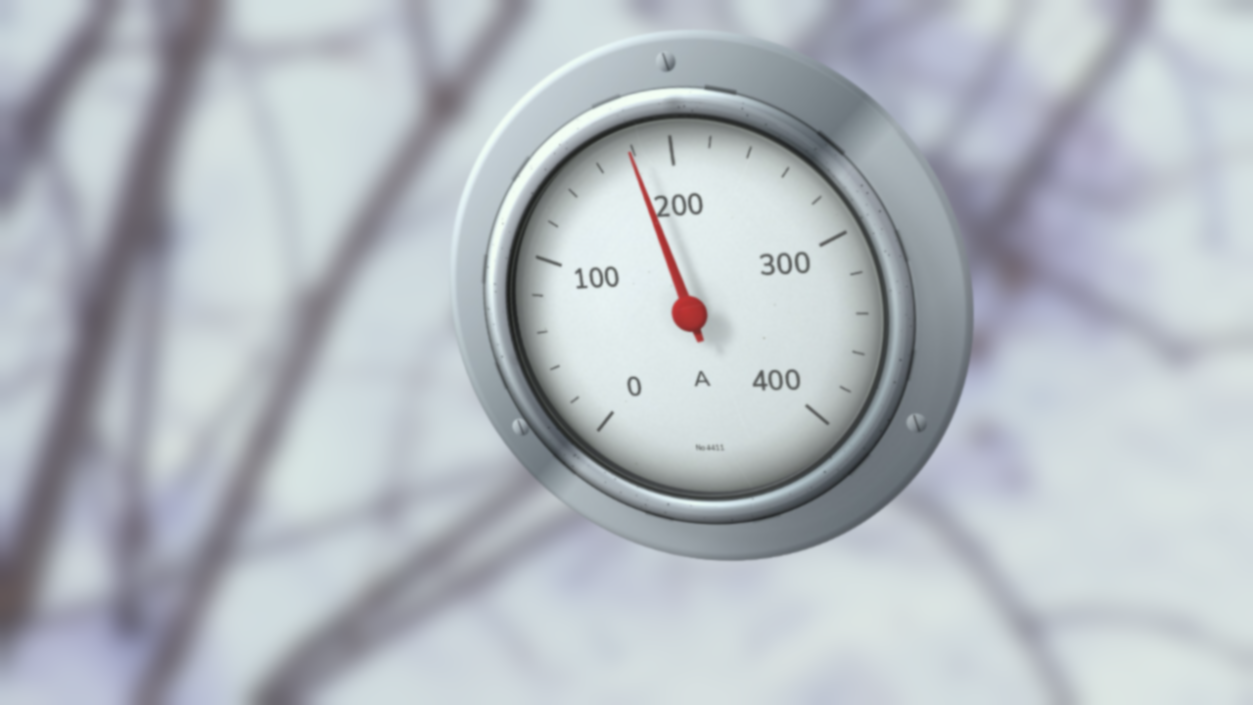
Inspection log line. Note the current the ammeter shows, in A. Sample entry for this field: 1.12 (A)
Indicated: 180 (A)
